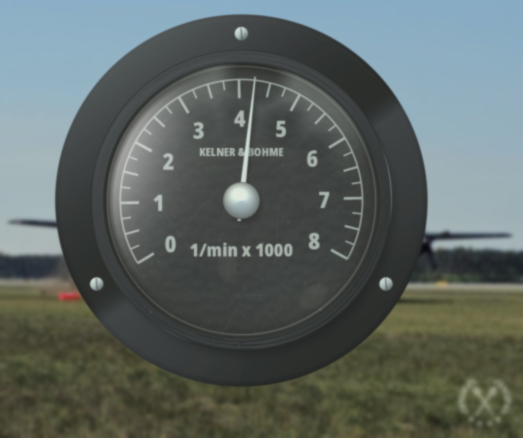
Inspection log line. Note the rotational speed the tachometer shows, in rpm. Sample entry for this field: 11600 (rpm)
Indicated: 4250 (rpm)
